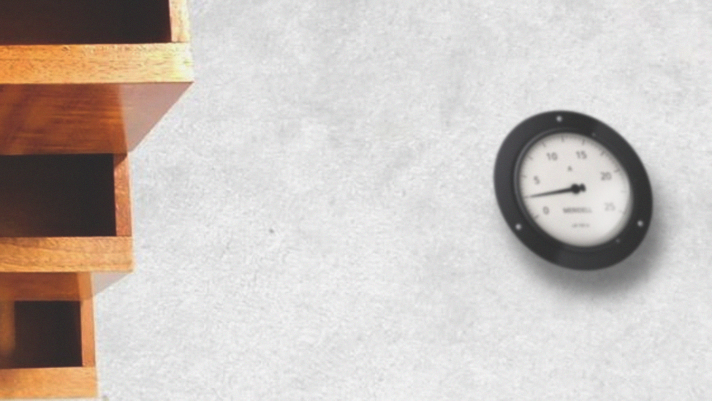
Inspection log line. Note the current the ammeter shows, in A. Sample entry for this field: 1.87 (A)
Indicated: 2.5 (A)
